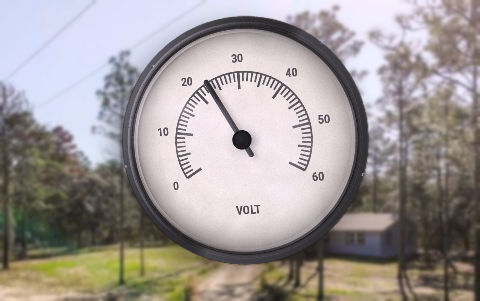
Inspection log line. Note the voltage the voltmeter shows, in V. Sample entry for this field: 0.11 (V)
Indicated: 23 (V)
